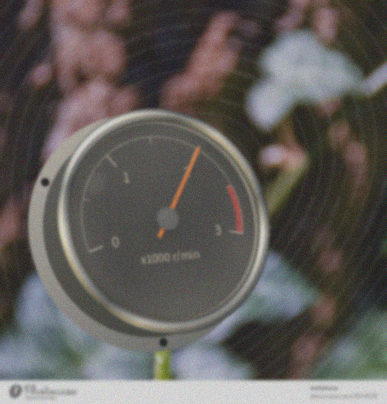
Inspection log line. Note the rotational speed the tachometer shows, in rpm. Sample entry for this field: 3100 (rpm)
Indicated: 2000 (rpm)
